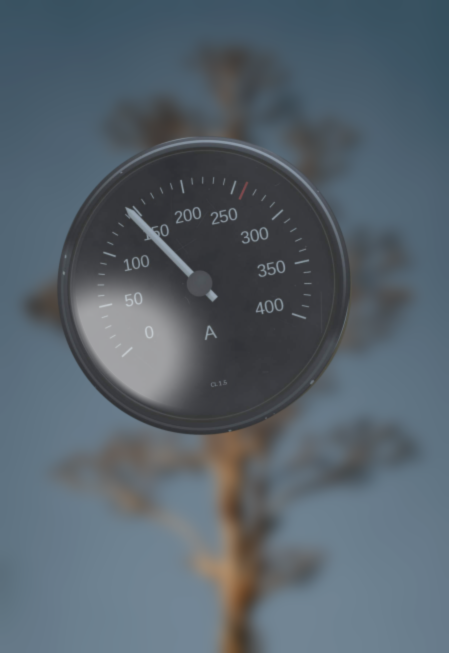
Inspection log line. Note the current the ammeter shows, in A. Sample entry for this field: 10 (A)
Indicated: 145 (A)
